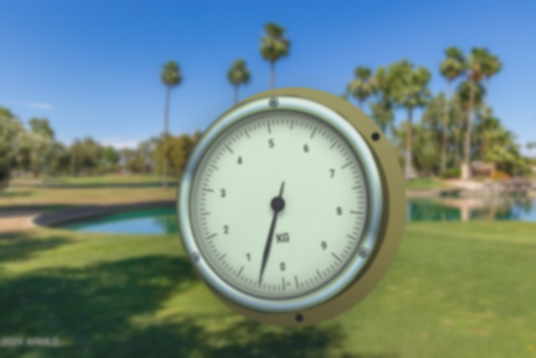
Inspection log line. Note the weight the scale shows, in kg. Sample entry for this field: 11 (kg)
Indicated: 0.5 (kg)
